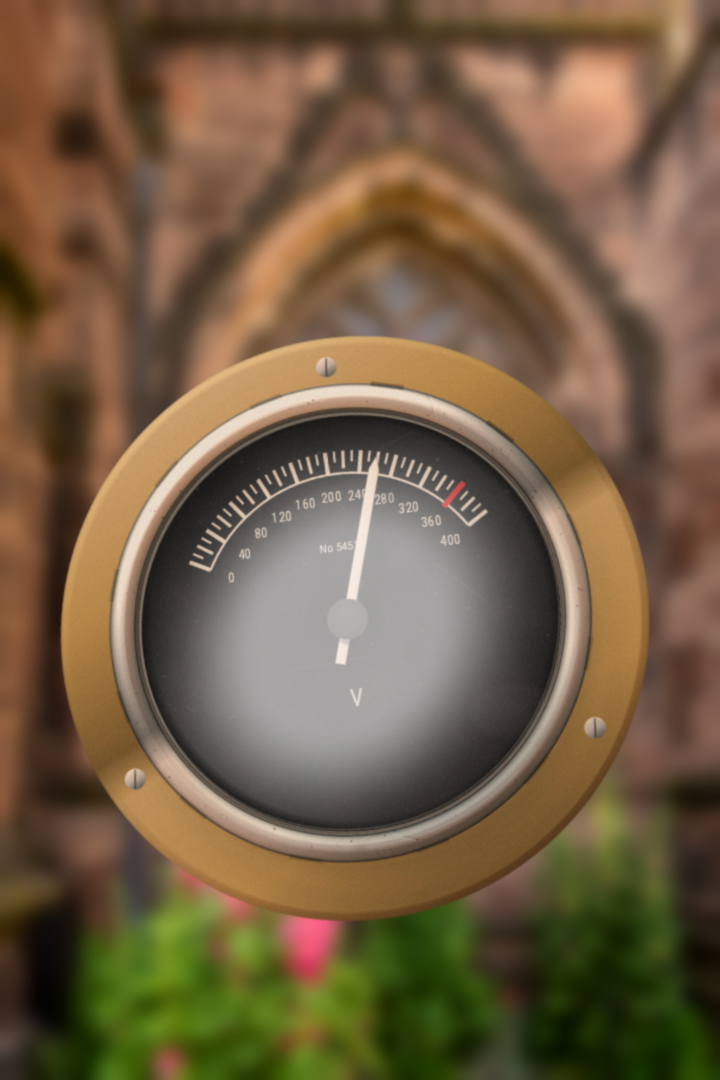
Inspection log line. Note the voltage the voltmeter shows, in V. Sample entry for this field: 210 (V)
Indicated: 260 (V)
